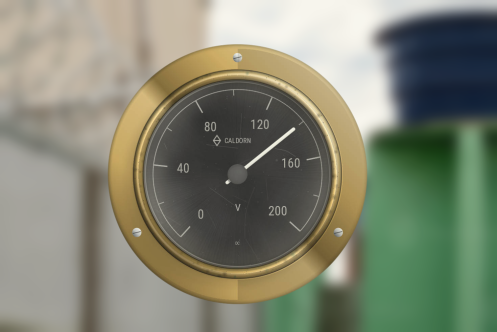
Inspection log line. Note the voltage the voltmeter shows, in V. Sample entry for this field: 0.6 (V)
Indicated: 140 (V)
